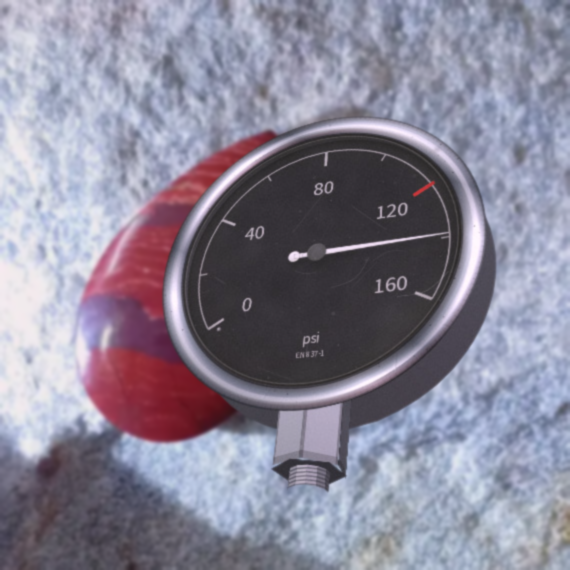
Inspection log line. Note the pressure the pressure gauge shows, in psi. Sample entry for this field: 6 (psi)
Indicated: 140 (psi)
